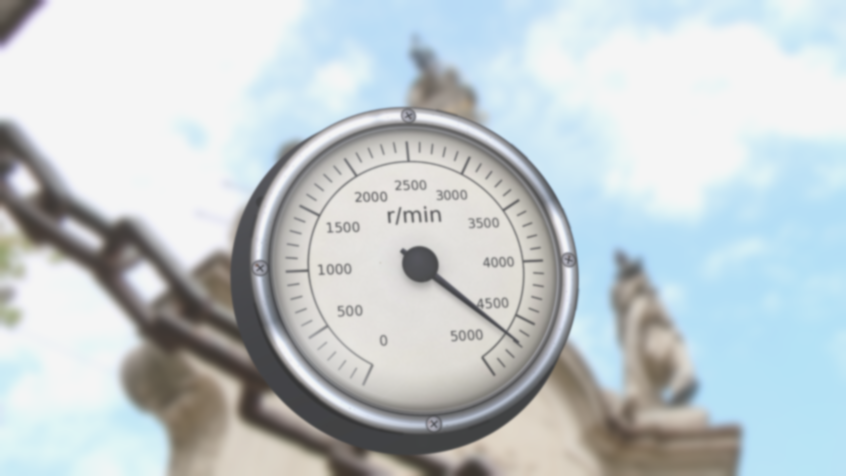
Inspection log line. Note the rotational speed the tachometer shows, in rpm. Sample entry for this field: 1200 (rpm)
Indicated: 4700 (rpm)
